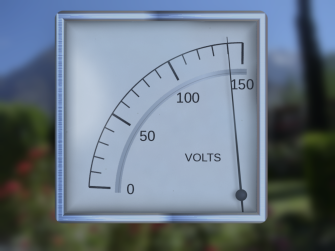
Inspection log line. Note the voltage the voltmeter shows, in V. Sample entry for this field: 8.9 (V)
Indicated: 140 (V)
